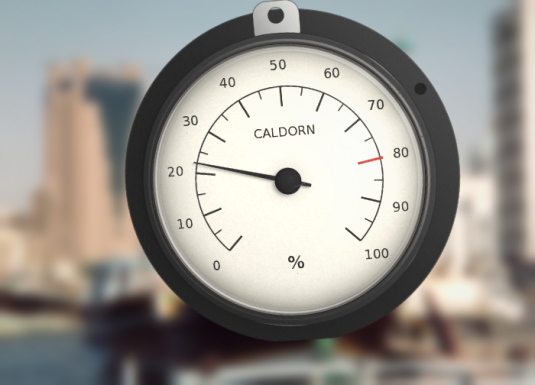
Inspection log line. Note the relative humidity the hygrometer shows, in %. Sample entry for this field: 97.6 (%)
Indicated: 22.5 (%)
